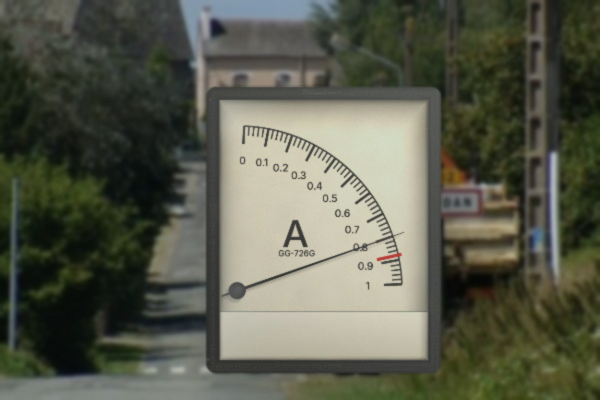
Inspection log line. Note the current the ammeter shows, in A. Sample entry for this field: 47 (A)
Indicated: 0.8 (A)
